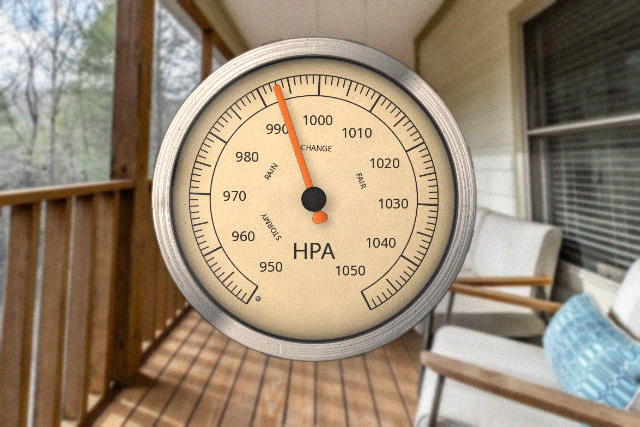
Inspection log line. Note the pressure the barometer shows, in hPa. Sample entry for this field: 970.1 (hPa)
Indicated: 993 (hPa)
